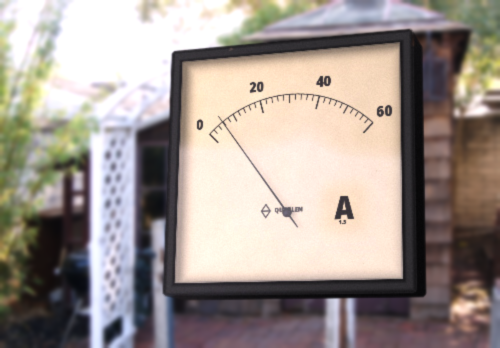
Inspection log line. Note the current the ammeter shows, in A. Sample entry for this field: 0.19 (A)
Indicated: 6 (A)
